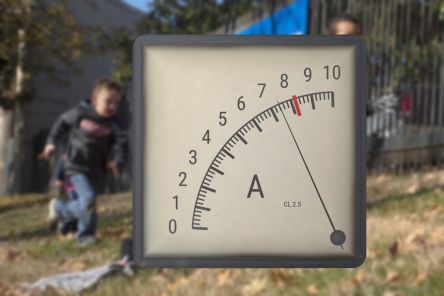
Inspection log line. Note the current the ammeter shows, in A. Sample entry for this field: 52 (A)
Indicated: 7.4 (A)
